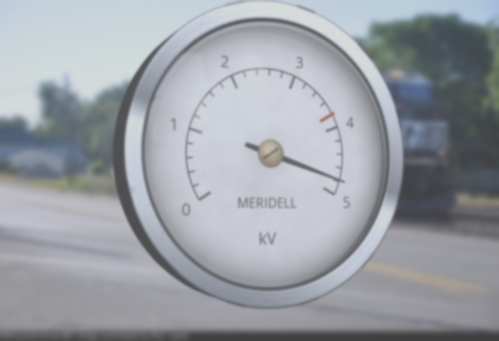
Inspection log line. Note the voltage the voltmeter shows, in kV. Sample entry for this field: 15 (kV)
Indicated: 4.8 (kV)
